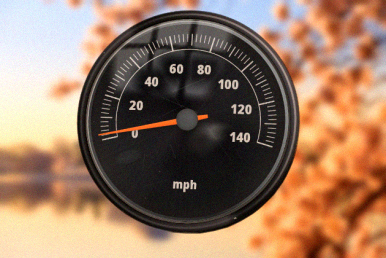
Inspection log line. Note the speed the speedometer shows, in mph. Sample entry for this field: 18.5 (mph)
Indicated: 2 (mph)
